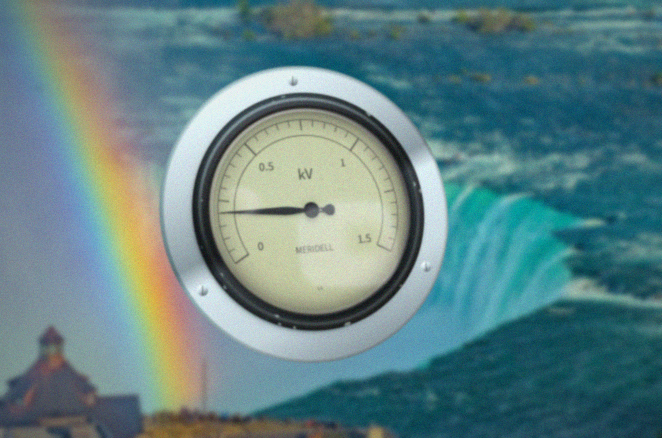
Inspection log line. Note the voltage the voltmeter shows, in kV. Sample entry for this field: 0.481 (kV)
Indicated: 0.2 (kV)
